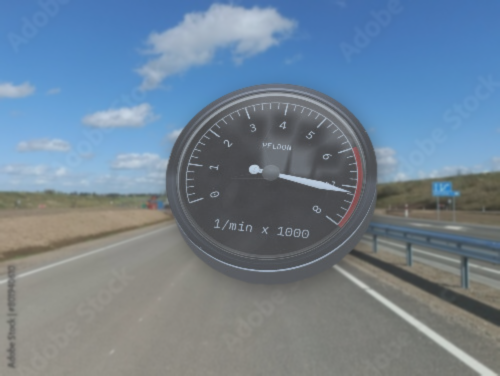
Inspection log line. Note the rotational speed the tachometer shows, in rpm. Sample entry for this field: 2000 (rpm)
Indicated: 7200 (rpm)
